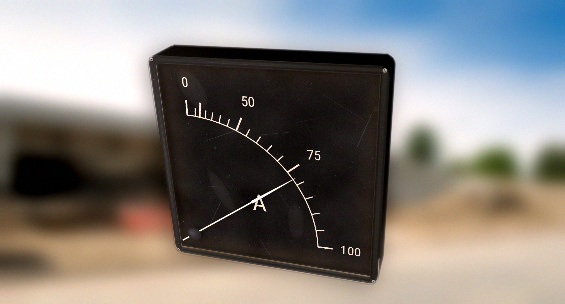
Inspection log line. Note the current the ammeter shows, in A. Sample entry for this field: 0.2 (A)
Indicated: 77.5 (A)
